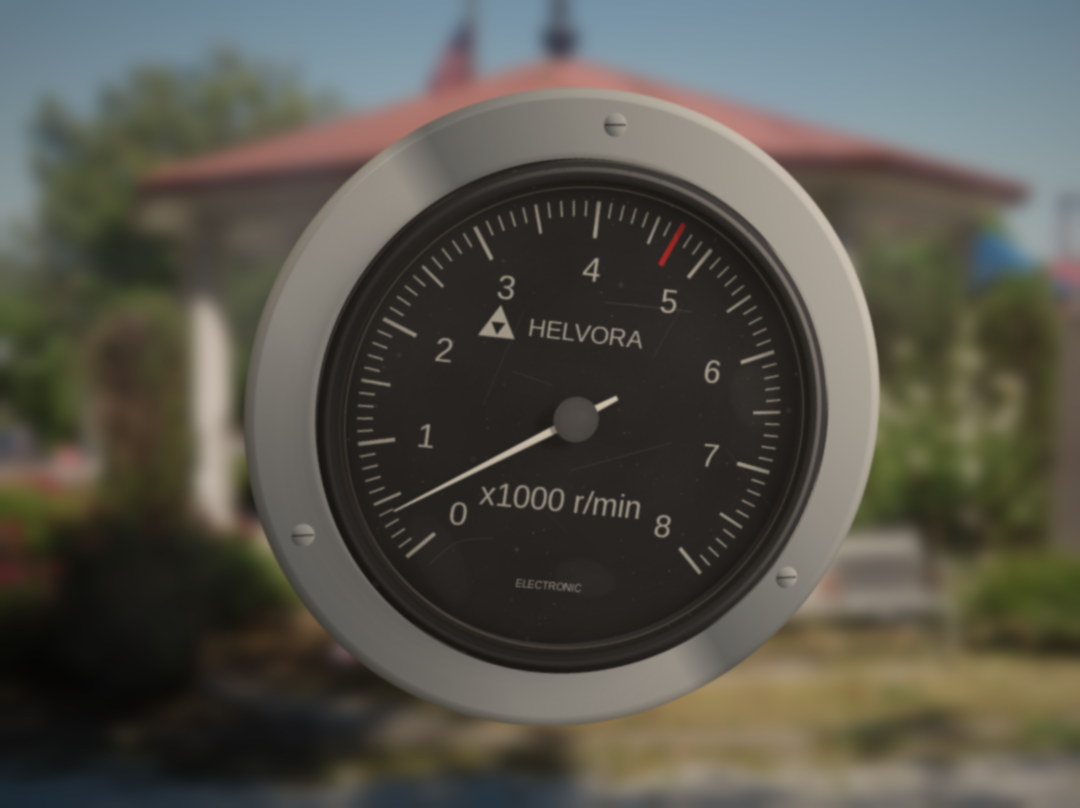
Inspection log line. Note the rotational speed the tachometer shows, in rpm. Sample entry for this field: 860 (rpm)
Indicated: 400 (rpm)
